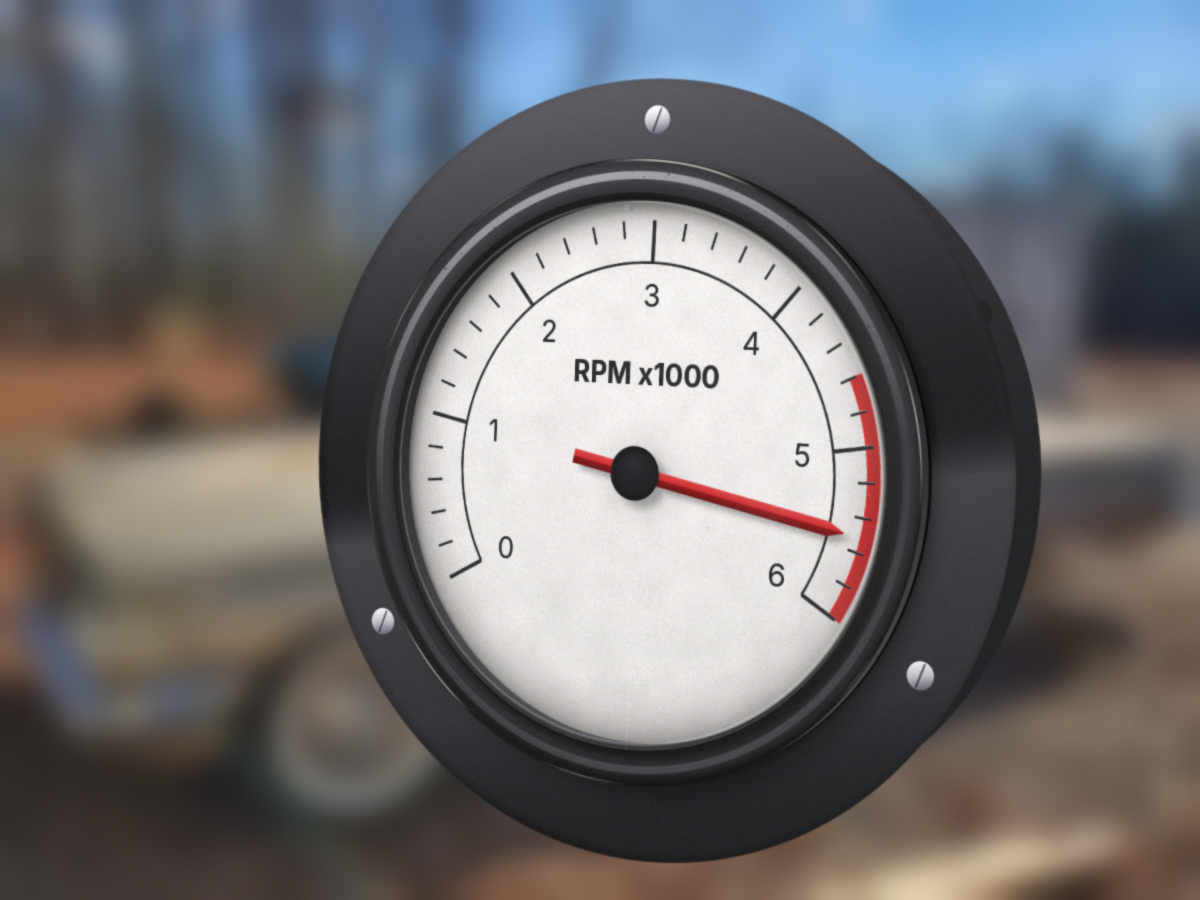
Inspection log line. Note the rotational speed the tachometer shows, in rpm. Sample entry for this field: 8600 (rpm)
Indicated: 5500 (rpm)
